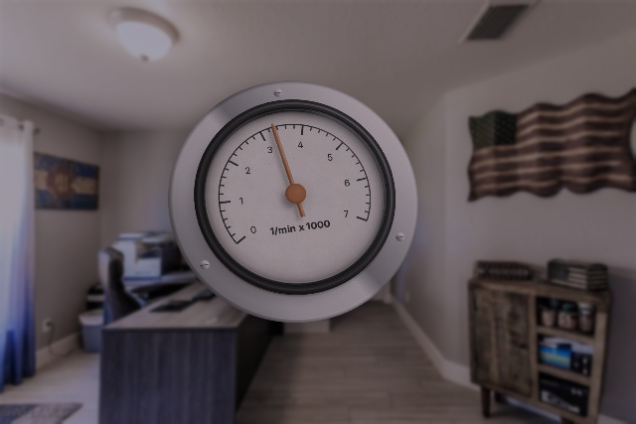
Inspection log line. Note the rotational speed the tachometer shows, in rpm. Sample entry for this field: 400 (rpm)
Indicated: 3300 (rpm)
